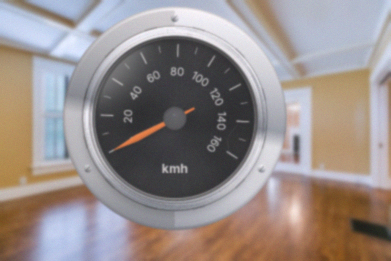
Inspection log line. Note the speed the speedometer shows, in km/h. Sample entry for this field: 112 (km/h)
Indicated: 0 (km/h)
